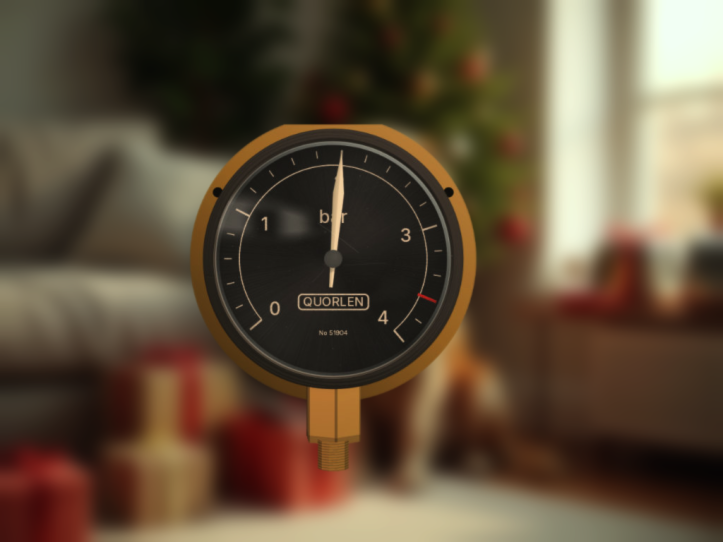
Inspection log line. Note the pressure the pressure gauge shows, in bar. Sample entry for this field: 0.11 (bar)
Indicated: 2 (bar)
